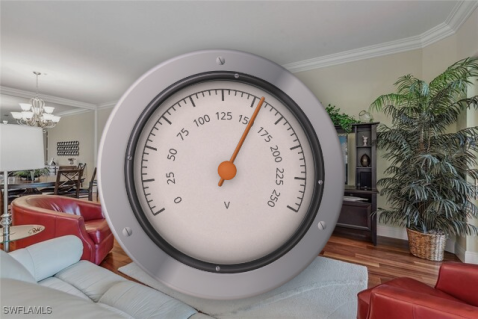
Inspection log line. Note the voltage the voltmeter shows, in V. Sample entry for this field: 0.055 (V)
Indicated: 155 (V)
